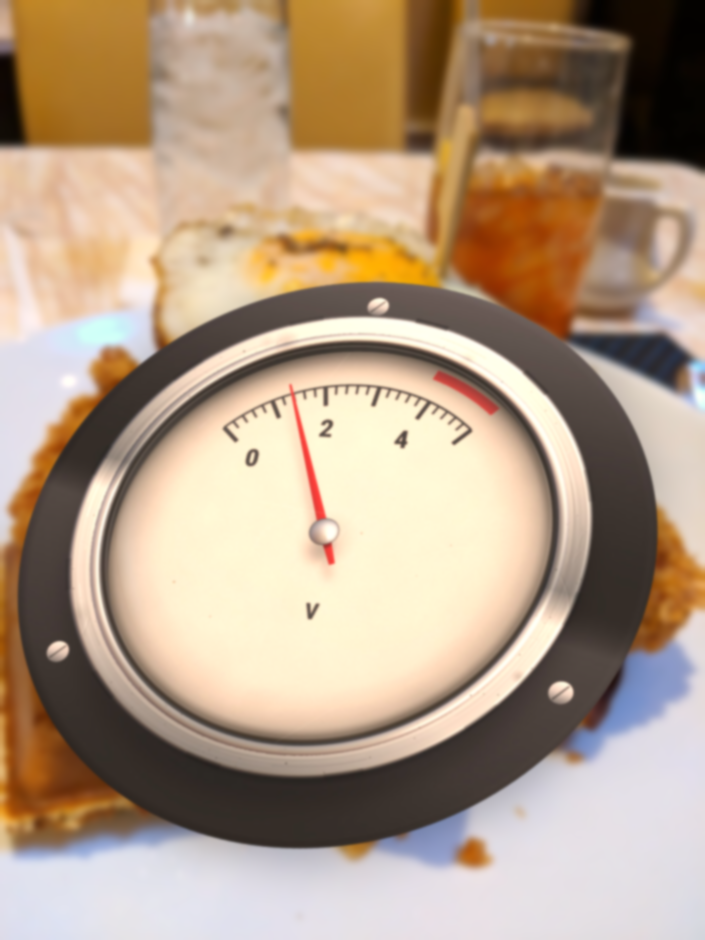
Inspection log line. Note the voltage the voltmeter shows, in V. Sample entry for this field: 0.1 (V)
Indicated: 1.4 (V)
